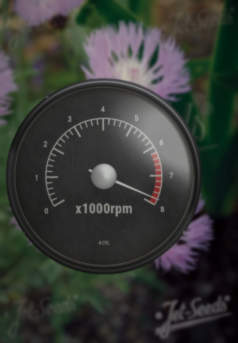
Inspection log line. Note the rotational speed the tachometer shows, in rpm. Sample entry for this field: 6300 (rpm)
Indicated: 7800 (rpm)
